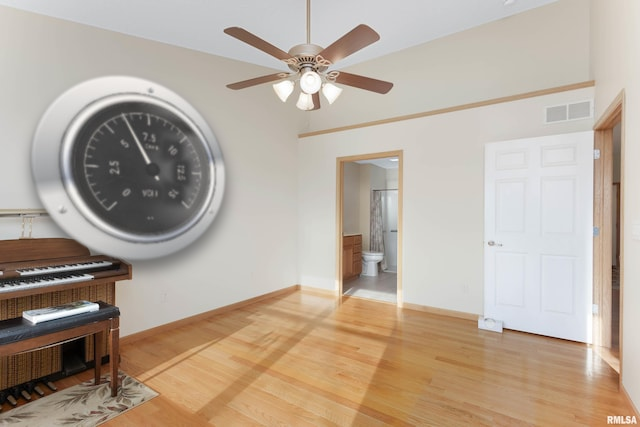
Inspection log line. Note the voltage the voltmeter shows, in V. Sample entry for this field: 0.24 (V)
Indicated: 6 (V)
